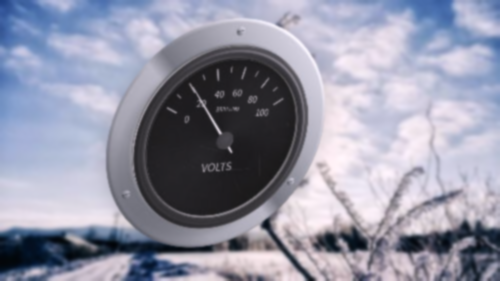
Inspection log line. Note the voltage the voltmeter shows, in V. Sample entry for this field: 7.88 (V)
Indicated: 20 (V)
